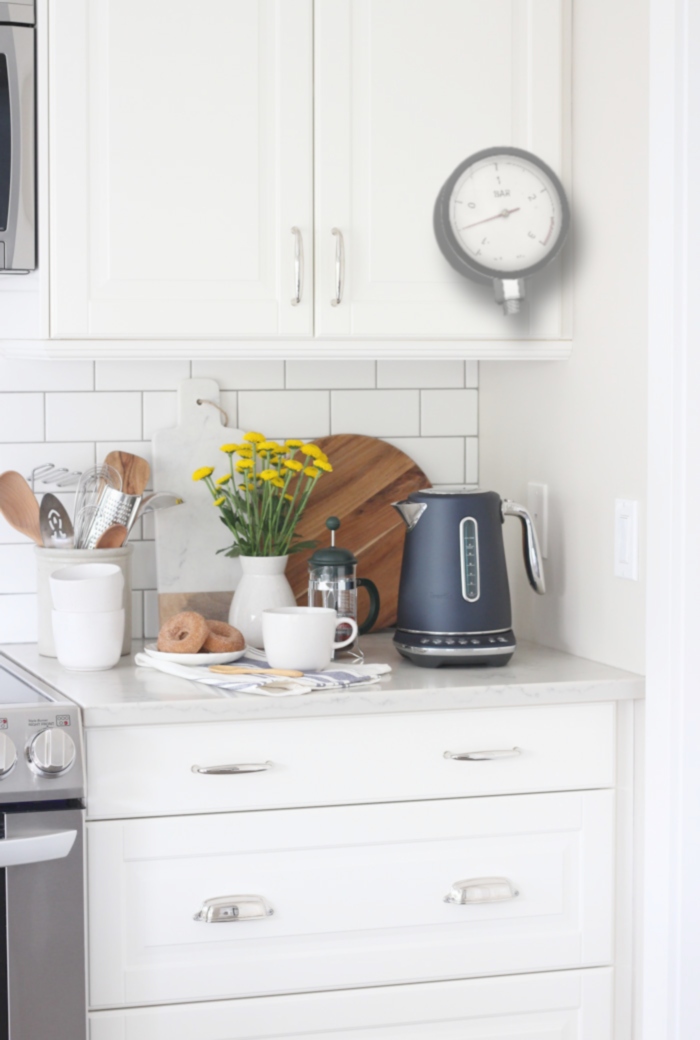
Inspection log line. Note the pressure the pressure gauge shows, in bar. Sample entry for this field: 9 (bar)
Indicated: -0.5 (bar)
